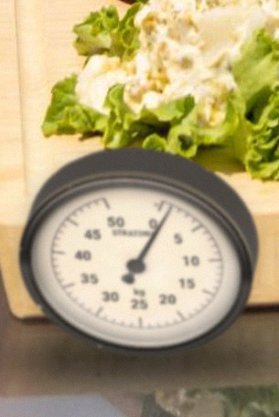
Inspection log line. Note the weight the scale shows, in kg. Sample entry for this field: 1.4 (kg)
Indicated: 1 (kg)
